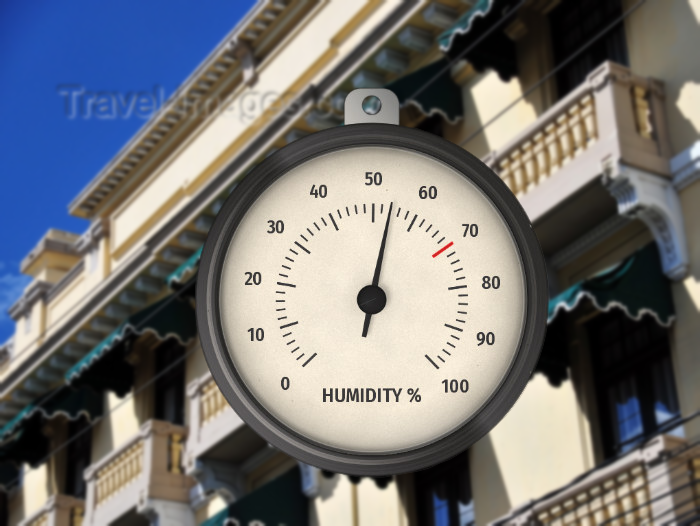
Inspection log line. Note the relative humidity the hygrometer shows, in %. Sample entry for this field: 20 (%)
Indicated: 54 (%)
